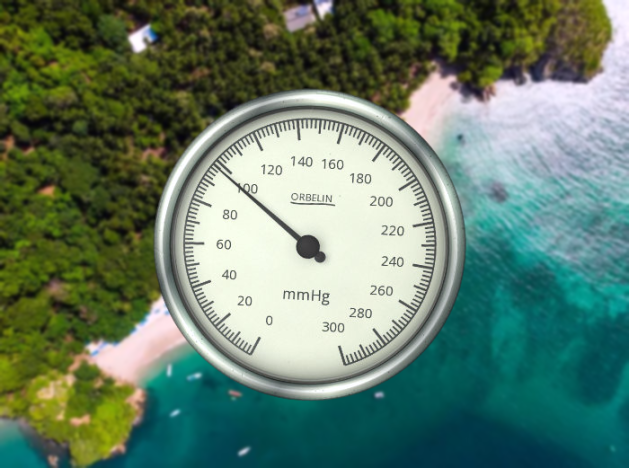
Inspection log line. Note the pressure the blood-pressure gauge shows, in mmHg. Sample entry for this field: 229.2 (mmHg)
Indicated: 98 (mmHg)
